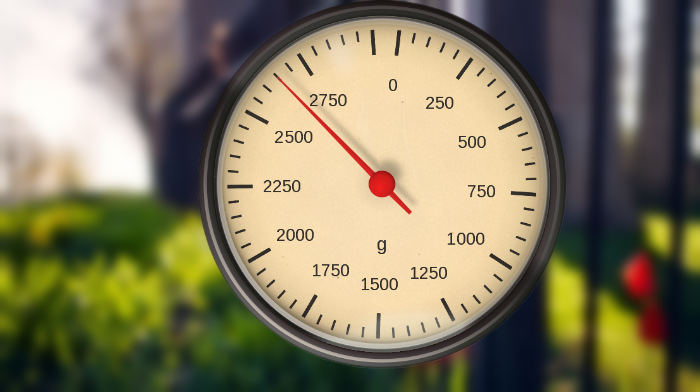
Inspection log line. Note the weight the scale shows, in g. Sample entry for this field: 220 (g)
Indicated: 2650 (g)
